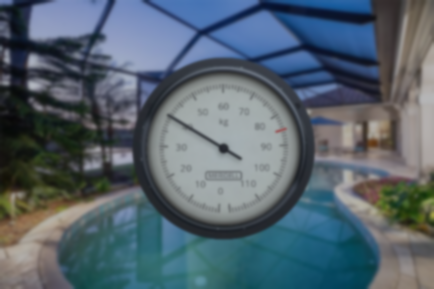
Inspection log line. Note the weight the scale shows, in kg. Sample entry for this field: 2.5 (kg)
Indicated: 40 (kg)
